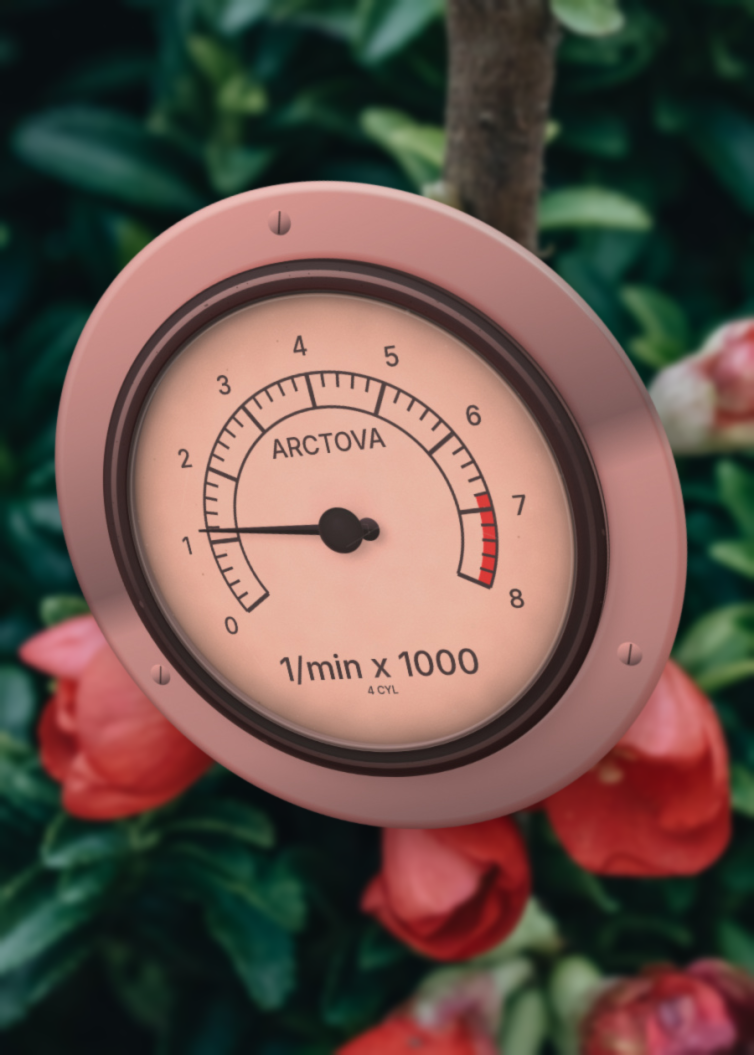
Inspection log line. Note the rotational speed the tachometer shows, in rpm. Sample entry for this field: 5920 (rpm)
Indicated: 1200 (rpm)
